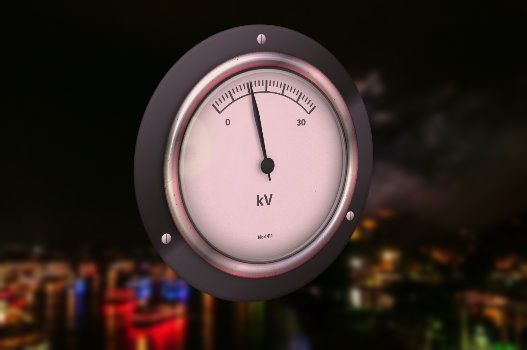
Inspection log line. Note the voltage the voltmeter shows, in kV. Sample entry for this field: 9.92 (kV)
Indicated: 10 (kV)
